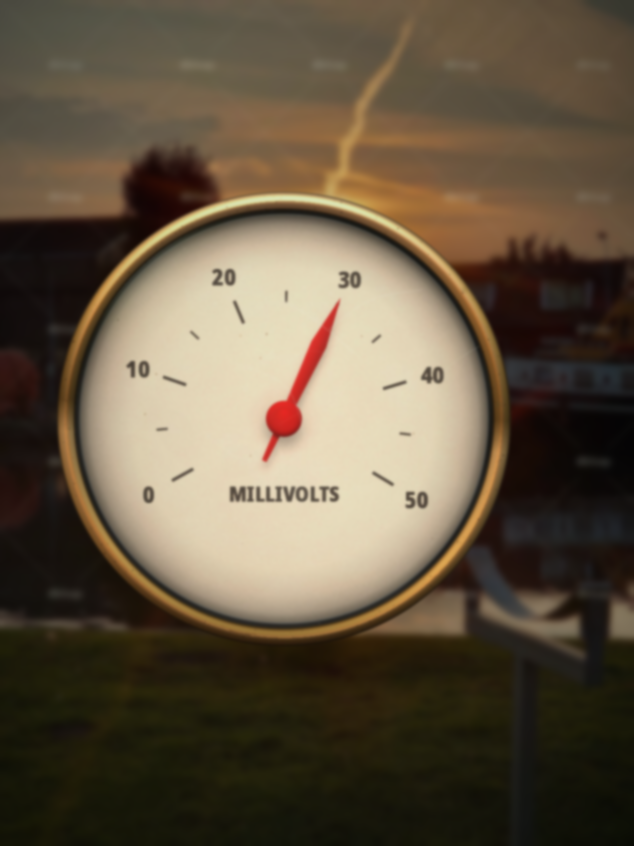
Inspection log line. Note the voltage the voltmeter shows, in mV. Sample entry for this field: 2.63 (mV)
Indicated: 30 (mV)
